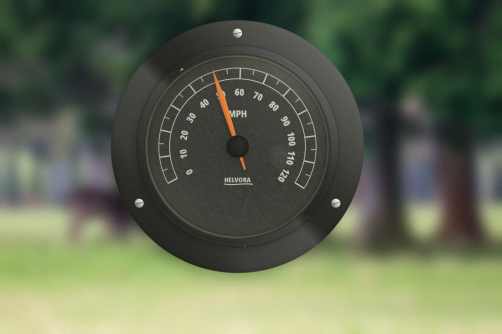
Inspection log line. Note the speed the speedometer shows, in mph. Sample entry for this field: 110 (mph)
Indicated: 50 (mph)
